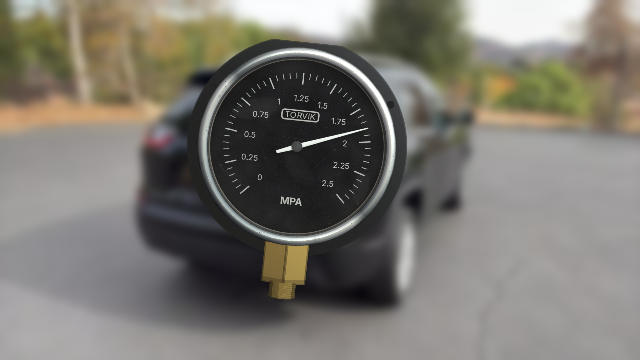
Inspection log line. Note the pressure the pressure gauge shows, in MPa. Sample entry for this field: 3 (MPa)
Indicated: 1.9 (MPa)
